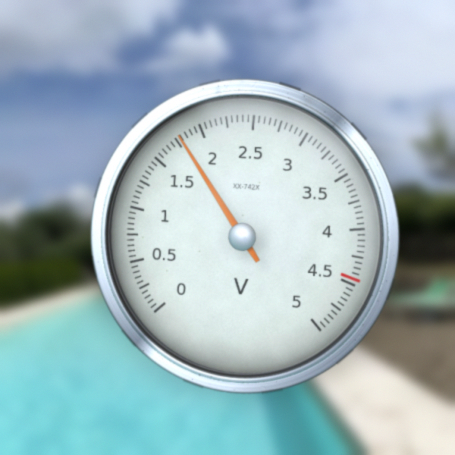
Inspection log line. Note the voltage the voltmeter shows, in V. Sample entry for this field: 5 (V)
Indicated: 1.8 (V)
